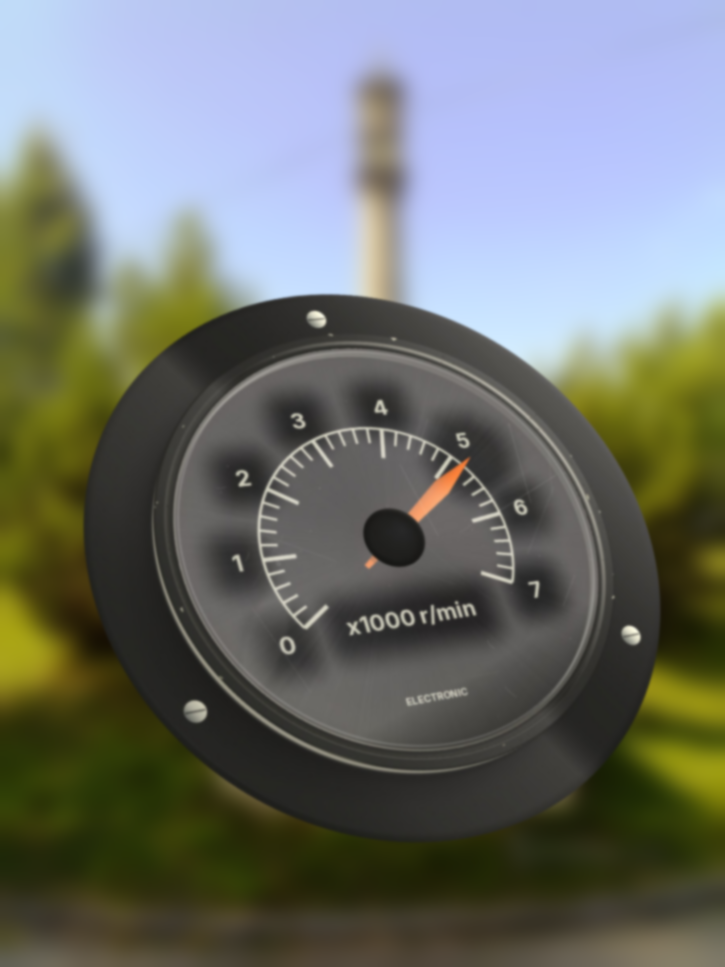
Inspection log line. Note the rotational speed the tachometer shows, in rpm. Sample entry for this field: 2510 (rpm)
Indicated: 5200 (rpm)
